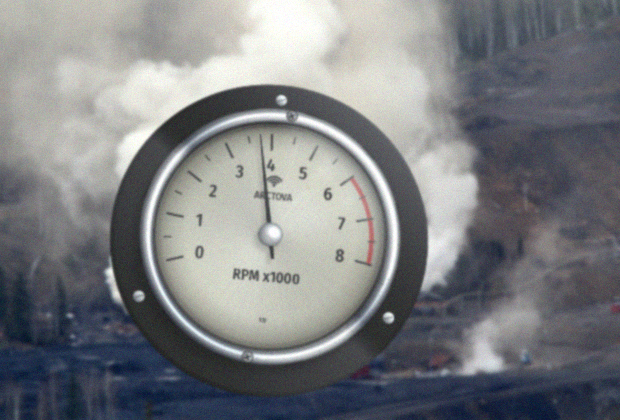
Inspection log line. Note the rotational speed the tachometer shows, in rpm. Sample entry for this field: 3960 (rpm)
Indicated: 3750 (rpm)
